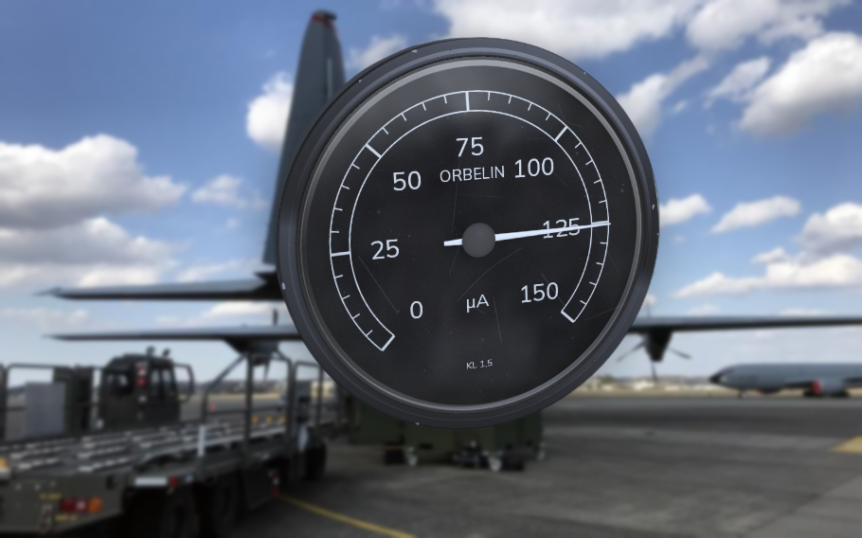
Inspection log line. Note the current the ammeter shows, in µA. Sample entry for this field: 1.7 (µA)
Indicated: 125 (µA)
